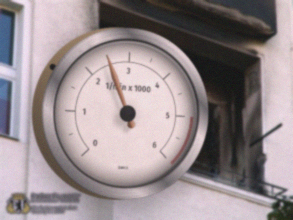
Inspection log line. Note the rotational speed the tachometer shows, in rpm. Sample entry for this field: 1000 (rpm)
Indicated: 2500 (rpm)
